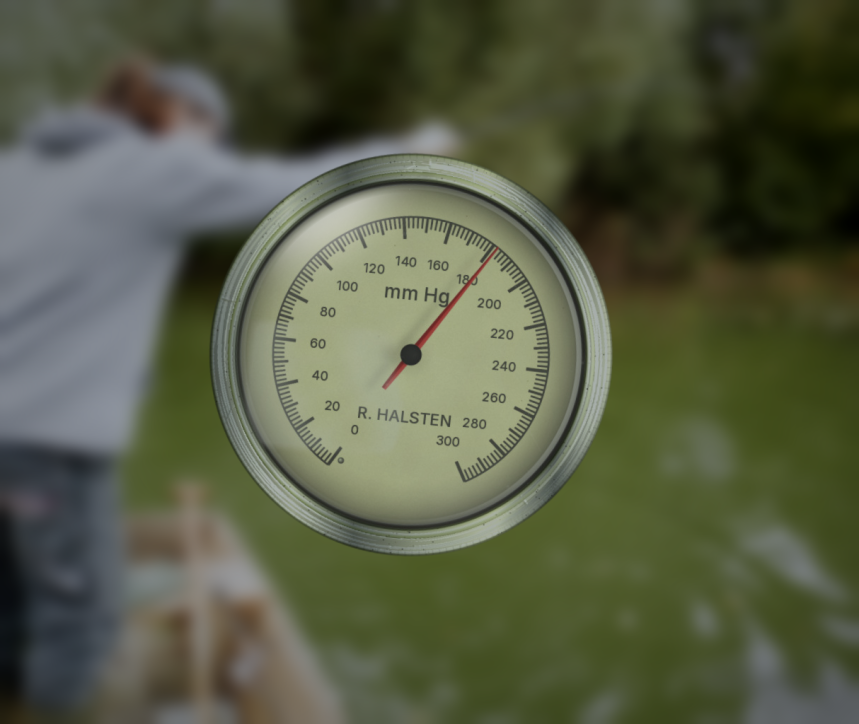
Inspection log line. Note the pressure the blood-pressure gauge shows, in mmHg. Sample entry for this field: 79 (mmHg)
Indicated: 182 (mmHg)
